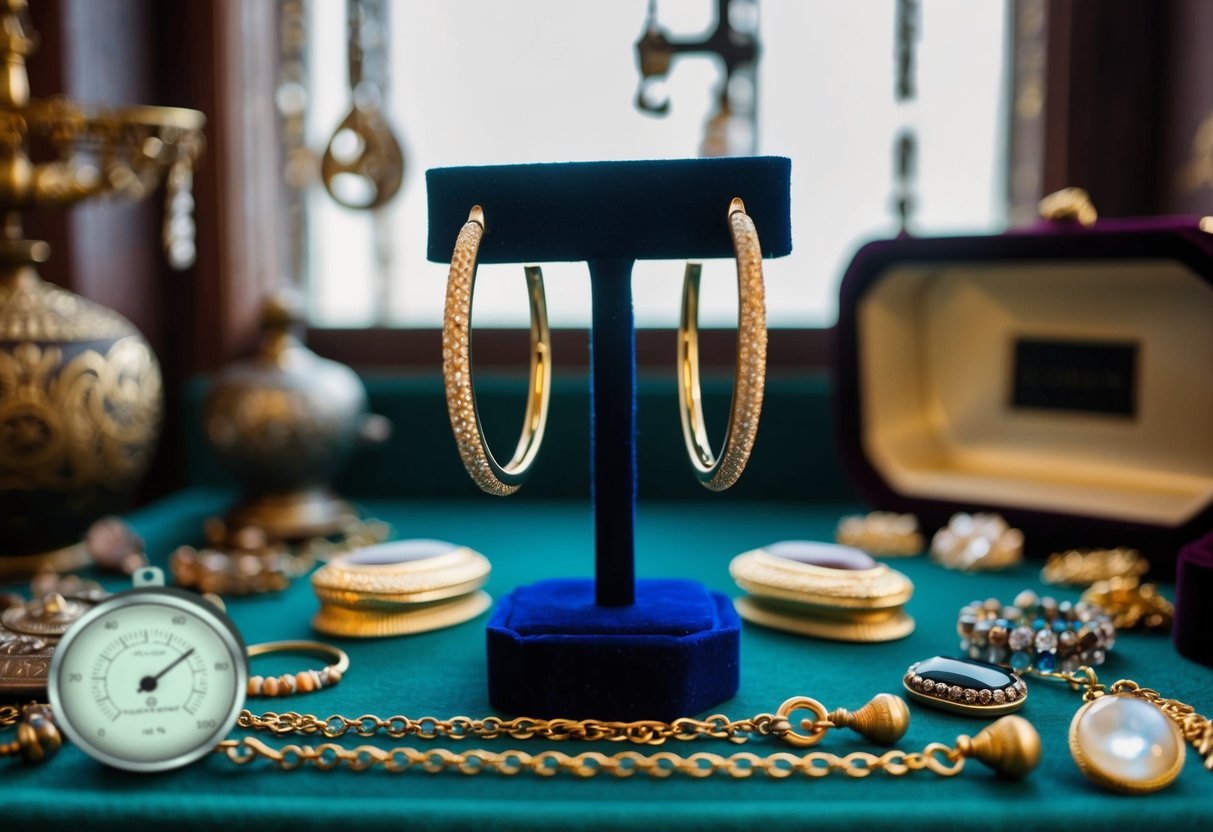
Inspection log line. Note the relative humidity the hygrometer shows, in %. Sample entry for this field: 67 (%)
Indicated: 70 (%)
